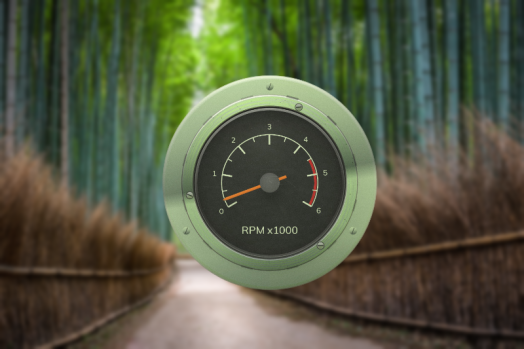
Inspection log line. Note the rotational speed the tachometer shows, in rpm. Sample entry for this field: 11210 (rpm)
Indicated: 250 (rpm)
